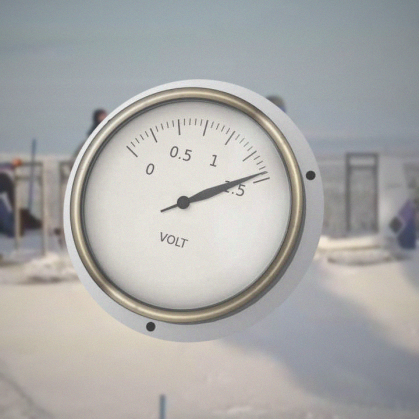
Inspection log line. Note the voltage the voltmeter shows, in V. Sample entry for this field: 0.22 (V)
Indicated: 1.45 (V)
